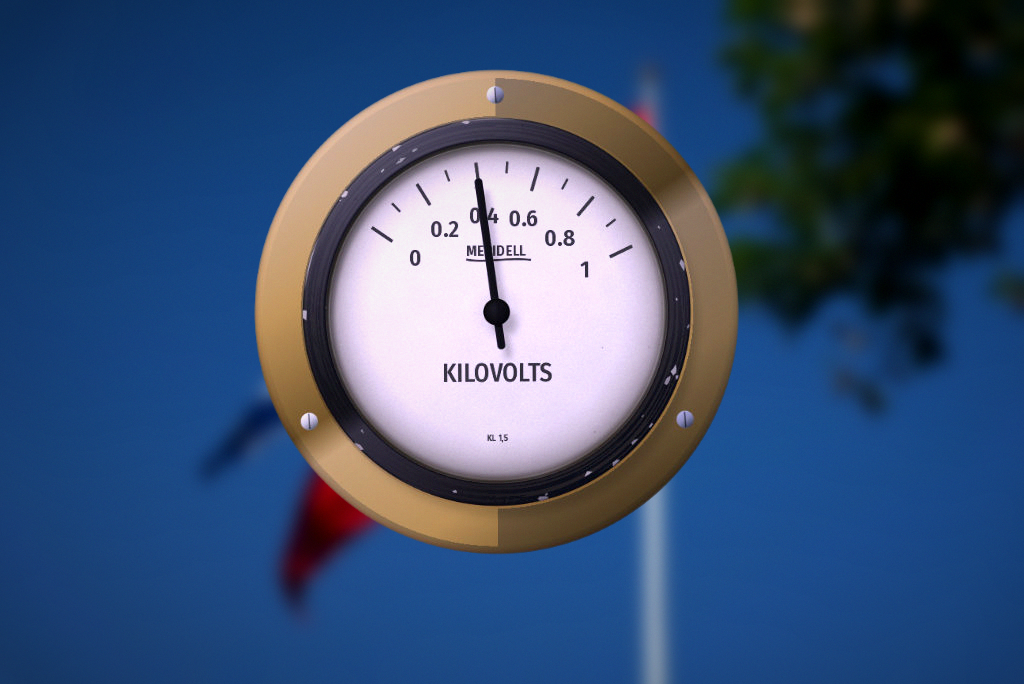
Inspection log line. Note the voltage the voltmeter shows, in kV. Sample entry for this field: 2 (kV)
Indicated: 0.4 (kV)
